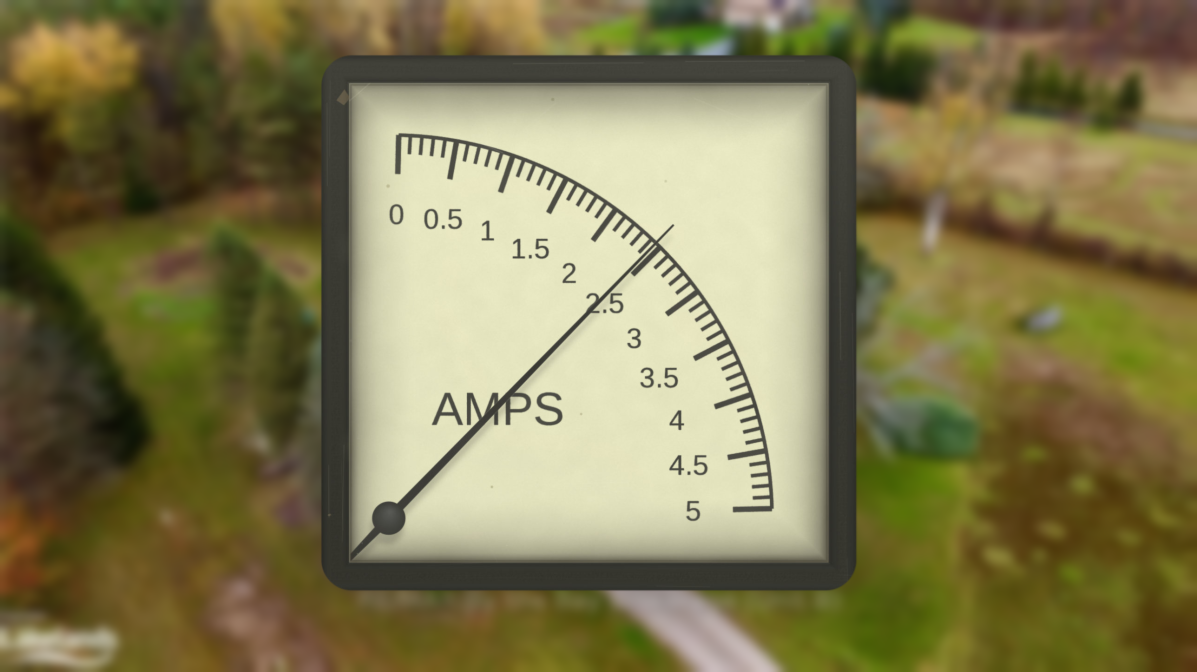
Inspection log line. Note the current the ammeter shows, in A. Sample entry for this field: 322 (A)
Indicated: 2.45 (A)
